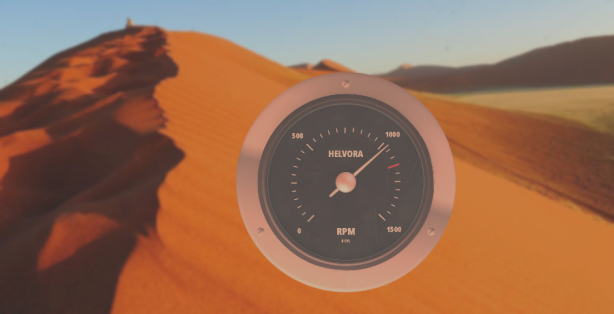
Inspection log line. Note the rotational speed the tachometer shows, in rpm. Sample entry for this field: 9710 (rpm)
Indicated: 1025 (rpm)
